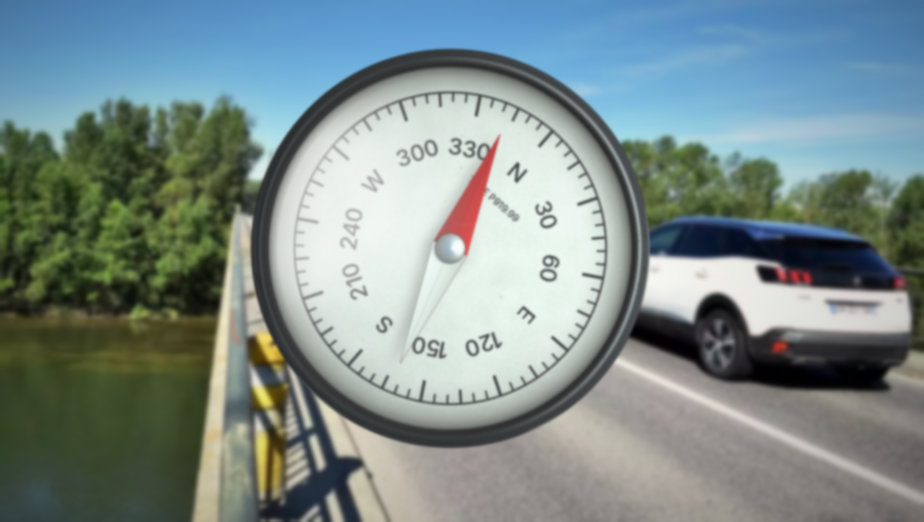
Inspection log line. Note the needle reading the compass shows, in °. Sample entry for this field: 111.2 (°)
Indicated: 342.5 (°)
